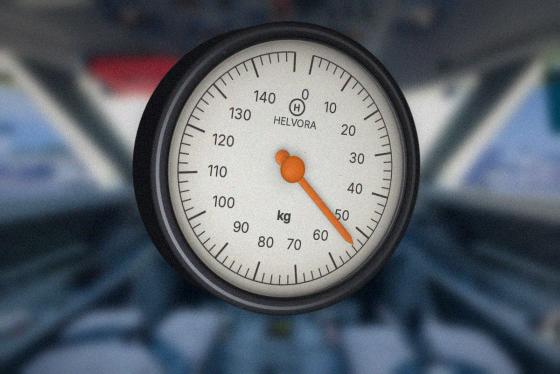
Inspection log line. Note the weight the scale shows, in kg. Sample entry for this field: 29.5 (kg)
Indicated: 54 (kg)
